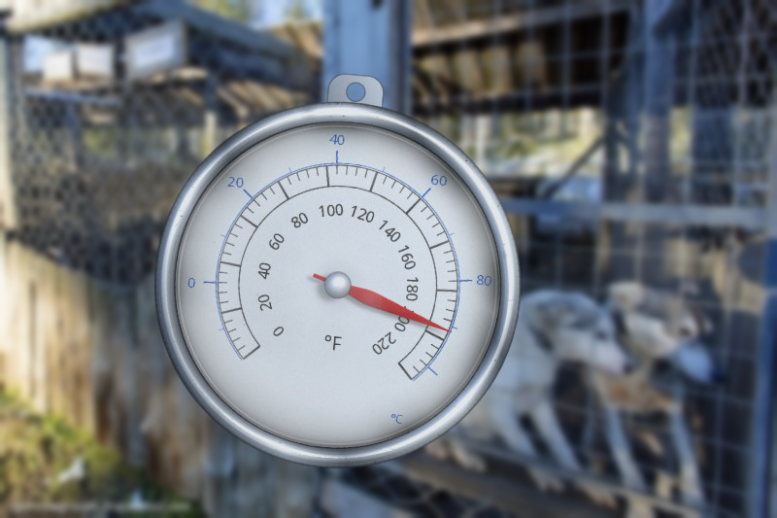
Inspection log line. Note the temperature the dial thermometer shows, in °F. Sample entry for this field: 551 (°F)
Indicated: 196 (°F)
